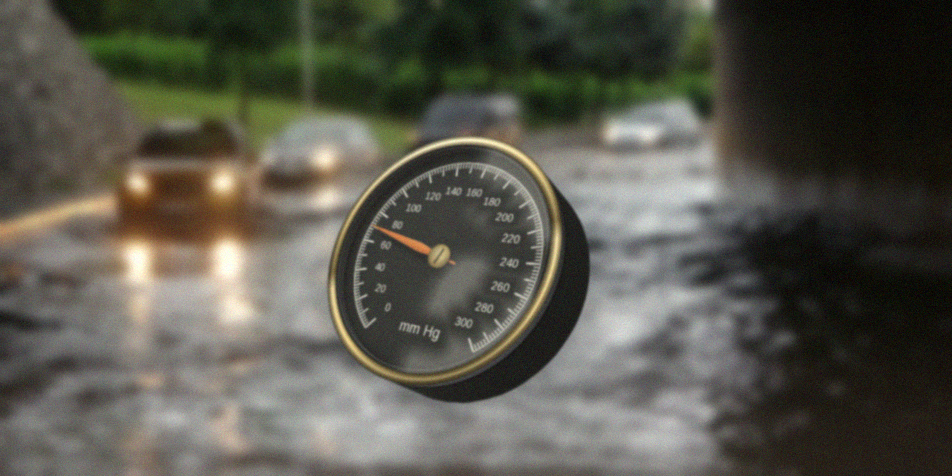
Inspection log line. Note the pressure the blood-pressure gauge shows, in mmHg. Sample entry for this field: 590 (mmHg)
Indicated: 70 (mmHg)
